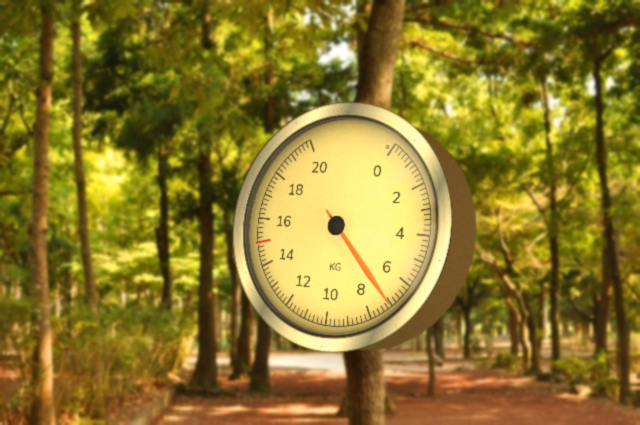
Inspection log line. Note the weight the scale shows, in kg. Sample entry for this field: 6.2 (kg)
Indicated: 7 (kg)
